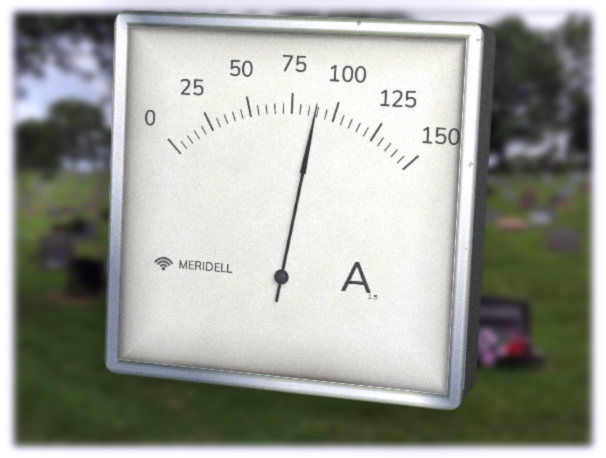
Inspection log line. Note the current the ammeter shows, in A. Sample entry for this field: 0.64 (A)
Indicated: 90 (A)
